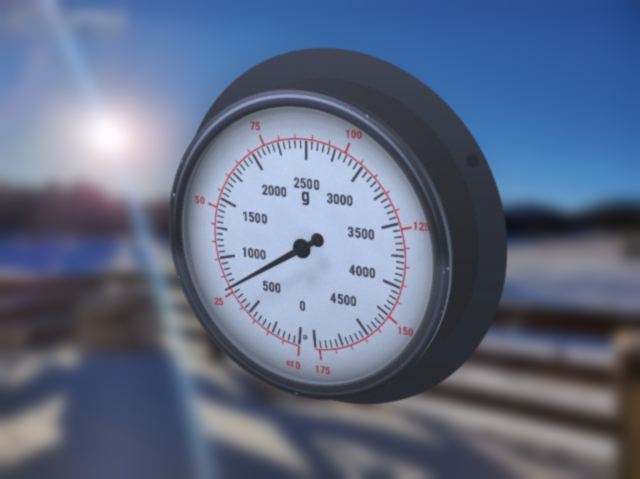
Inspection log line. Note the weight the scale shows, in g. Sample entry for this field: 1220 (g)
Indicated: 750 (g)
